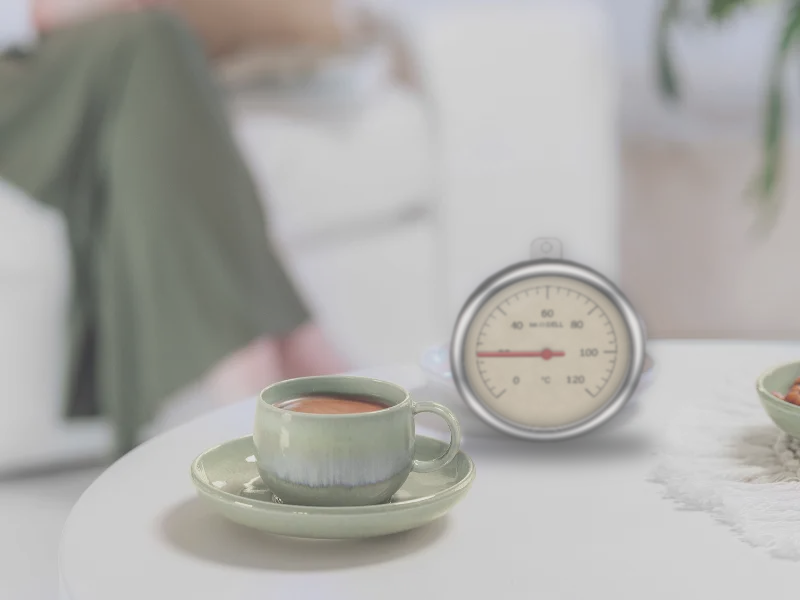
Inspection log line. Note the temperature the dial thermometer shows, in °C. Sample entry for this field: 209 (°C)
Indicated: 20 (°C)
